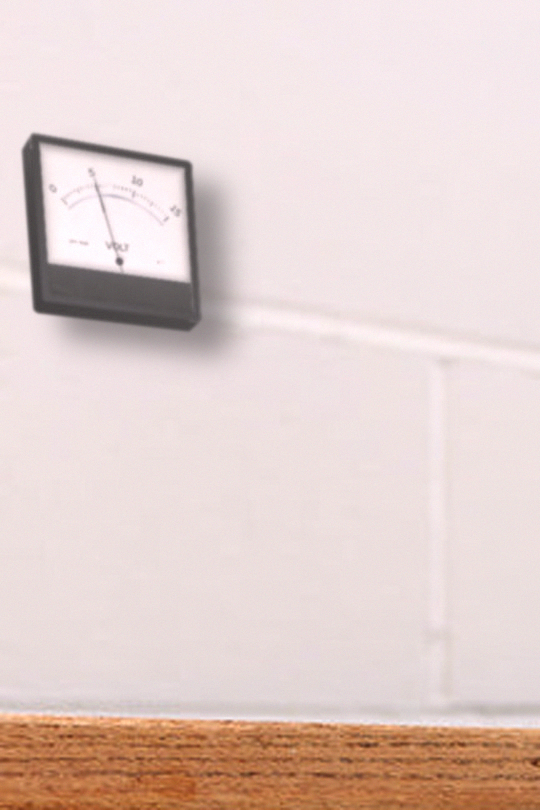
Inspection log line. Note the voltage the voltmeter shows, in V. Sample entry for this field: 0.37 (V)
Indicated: 5 (V)
